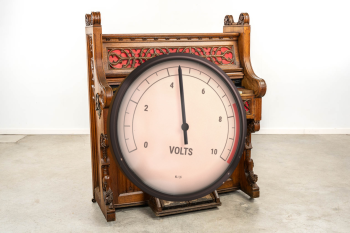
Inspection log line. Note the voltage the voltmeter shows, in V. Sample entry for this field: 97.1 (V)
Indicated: 4.5 (V)
